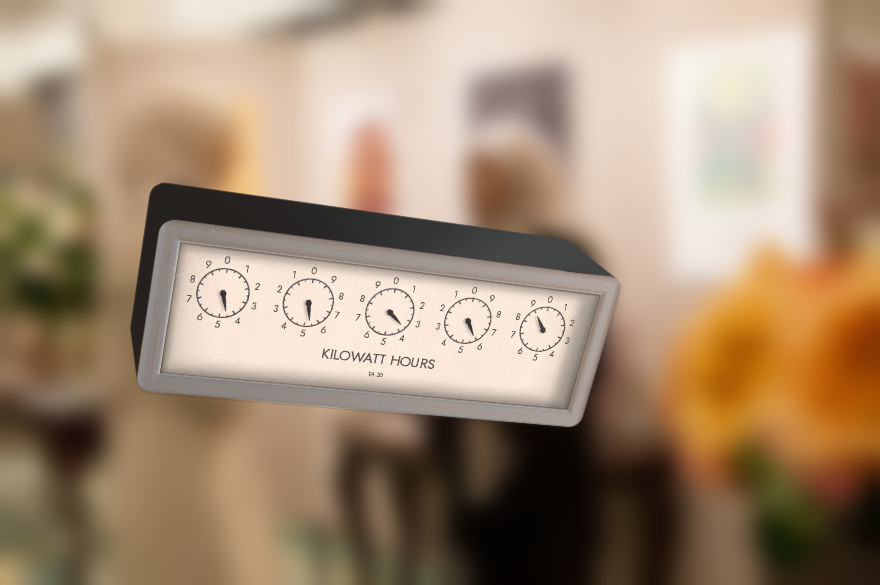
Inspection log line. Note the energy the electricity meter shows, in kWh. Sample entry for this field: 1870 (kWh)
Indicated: 45359 (kWh)
